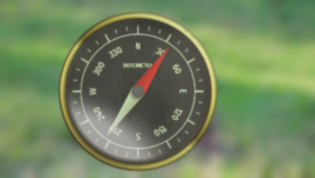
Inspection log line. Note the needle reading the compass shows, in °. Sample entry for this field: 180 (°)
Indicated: 35 (°)
